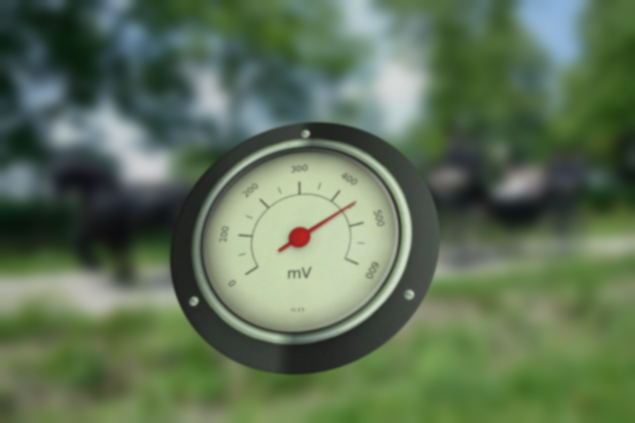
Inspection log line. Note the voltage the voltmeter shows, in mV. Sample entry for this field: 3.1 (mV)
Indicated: 450 (mV)
